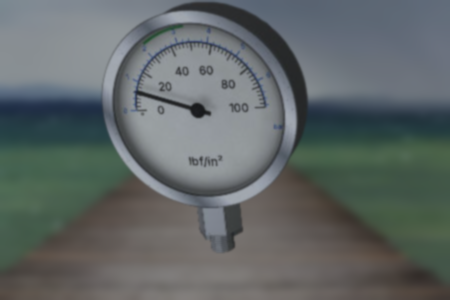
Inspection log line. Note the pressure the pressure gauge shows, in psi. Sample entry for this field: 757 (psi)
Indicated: 10 (psi)
